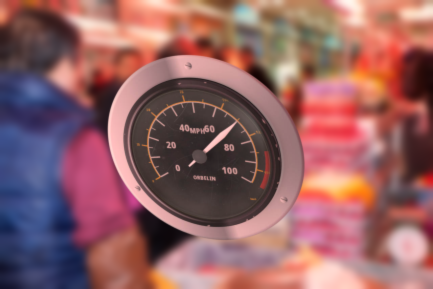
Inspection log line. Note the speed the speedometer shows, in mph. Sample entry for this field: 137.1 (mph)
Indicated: 70 (mph)
